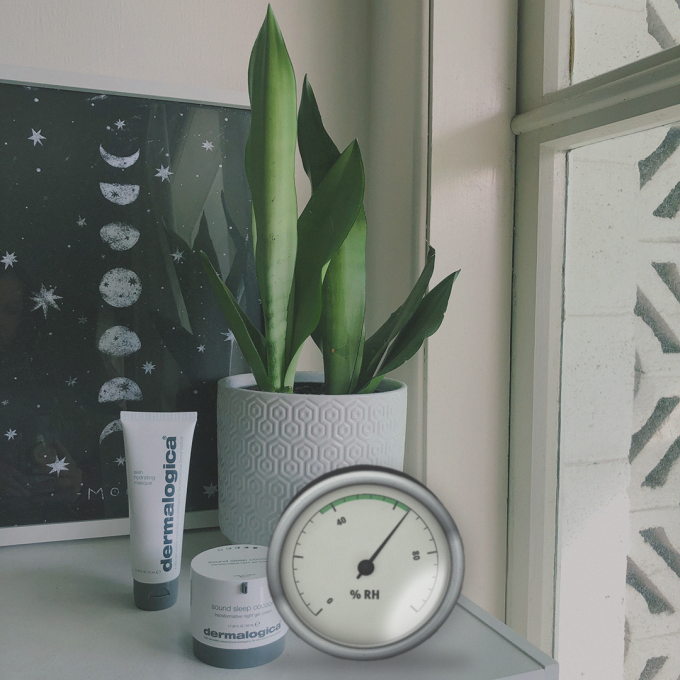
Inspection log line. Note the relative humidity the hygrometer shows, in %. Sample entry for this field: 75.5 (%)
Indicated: 64 (%)
